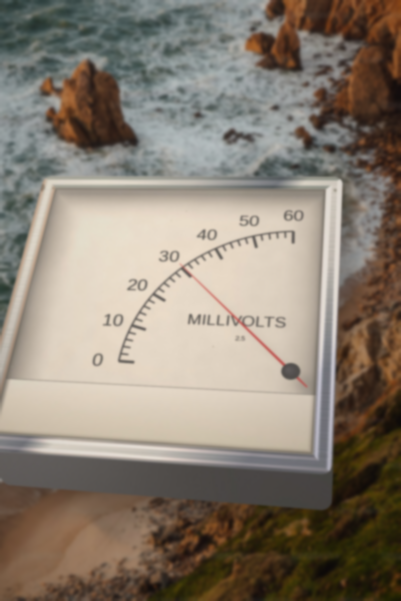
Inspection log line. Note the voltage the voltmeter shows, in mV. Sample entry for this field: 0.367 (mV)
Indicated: 30 (mV)
